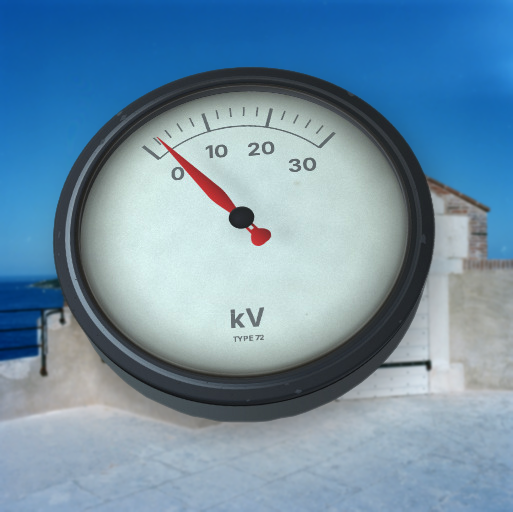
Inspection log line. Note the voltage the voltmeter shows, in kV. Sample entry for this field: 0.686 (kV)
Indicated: 2 (kV)
